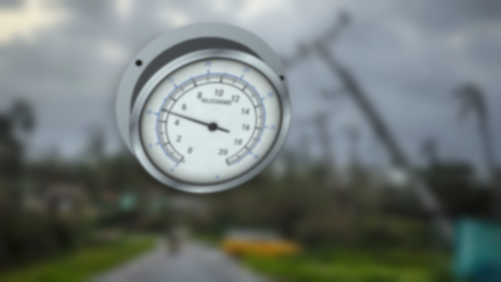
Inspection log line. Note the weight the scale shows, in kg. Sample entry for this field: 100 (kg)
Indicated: 5 (kg)
